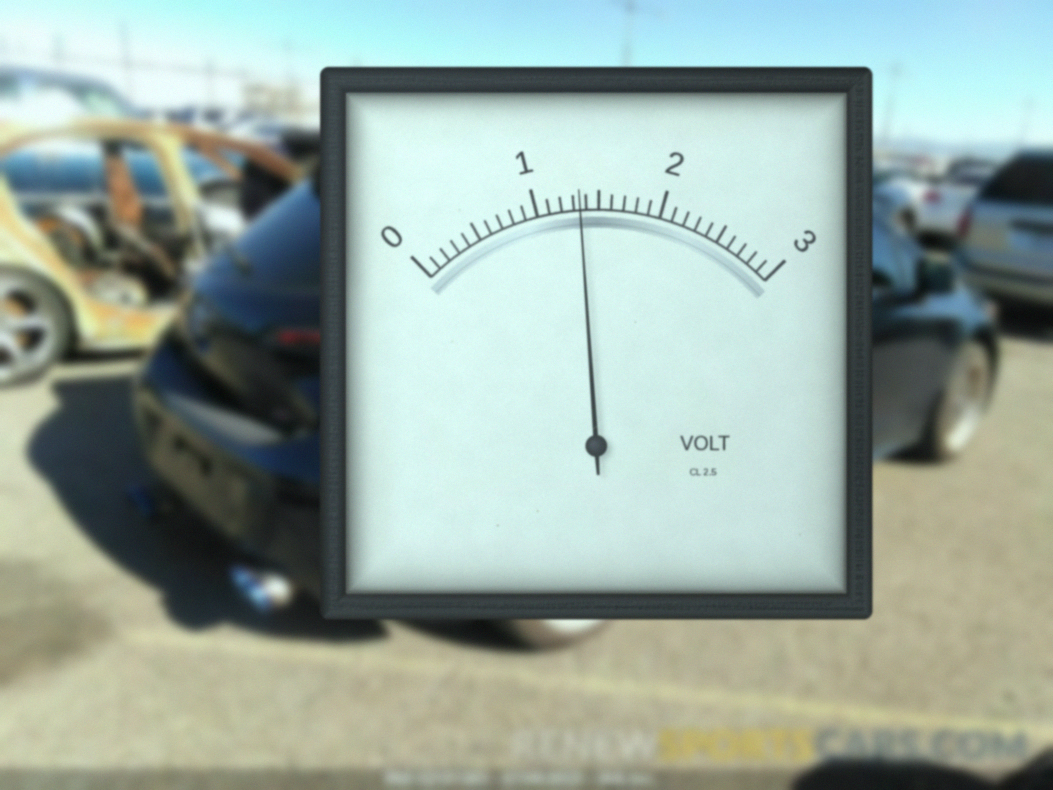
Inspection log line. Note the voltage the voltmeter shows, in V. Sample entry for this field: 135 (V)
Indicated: 1.35 (V)
